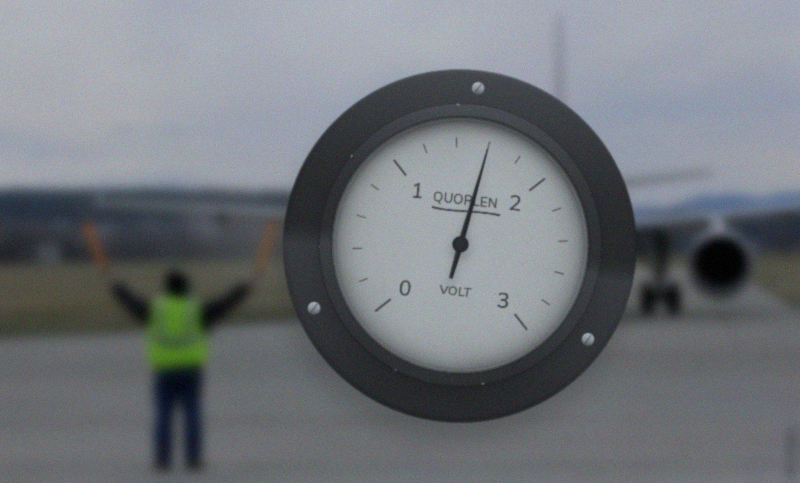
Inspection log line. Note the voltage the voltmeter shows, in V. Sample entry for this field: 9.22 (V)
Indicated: 1.6 (V)
